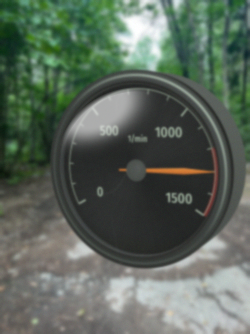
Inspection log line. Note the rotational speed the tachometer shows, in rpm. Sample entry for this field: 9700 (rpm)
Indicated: 1300 (rpm)
